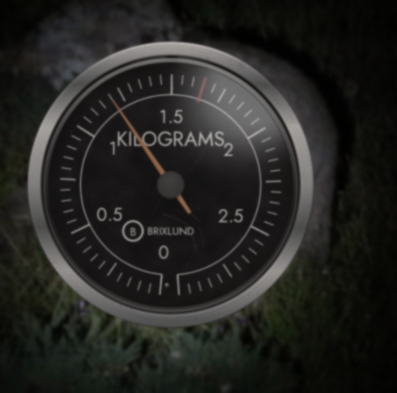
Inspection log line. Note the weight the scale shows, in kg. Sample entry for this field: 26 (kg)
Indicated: 1.2 (kg)
